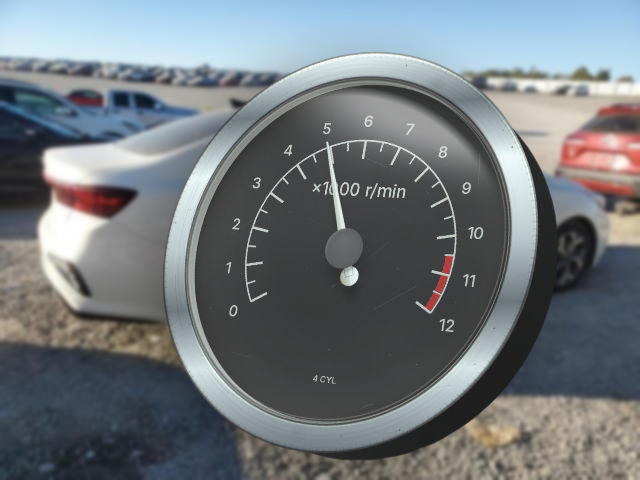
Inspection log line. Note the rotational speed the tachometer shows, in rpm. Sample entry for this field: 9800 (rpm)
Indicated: 5000 (rpm)
